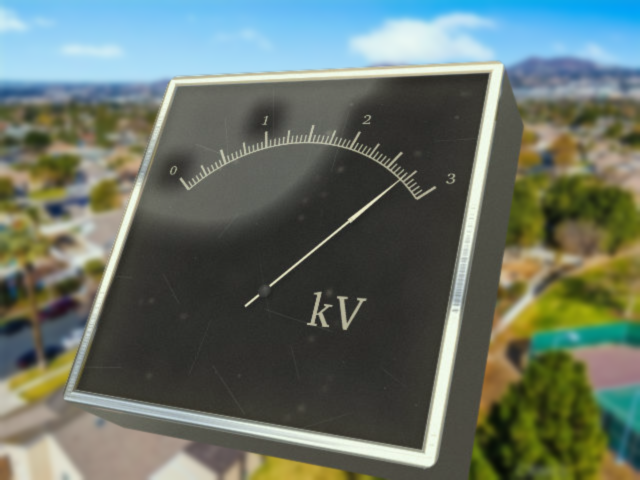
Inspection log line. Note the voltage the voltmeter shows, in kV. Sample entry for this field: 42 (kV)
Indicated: 2.75 (kV)
